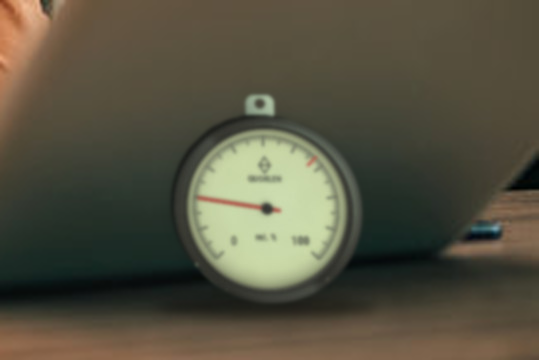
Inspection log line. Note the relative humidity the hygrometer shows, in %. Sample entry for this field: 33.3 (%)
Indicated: 20 (%)
